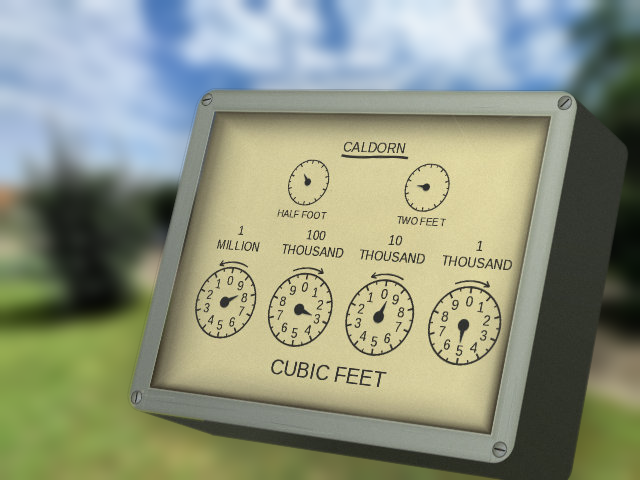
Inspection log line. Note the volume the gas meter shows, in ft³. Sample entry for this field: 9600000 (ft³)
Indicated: 829500 (ft³)
